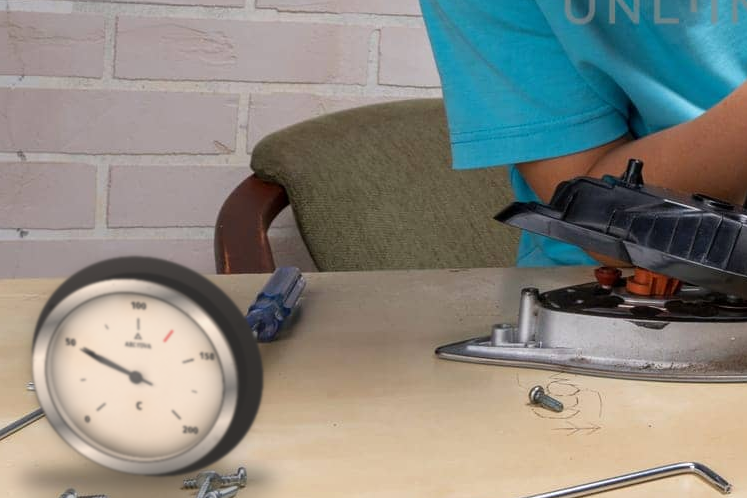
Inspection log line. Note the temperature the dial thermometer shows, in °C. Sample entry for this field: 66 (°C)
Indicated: 50 (°C)
